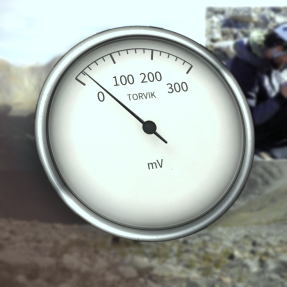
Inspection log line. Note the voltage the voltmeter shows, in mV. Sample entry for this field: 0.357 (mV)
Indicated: 20 (mV)
